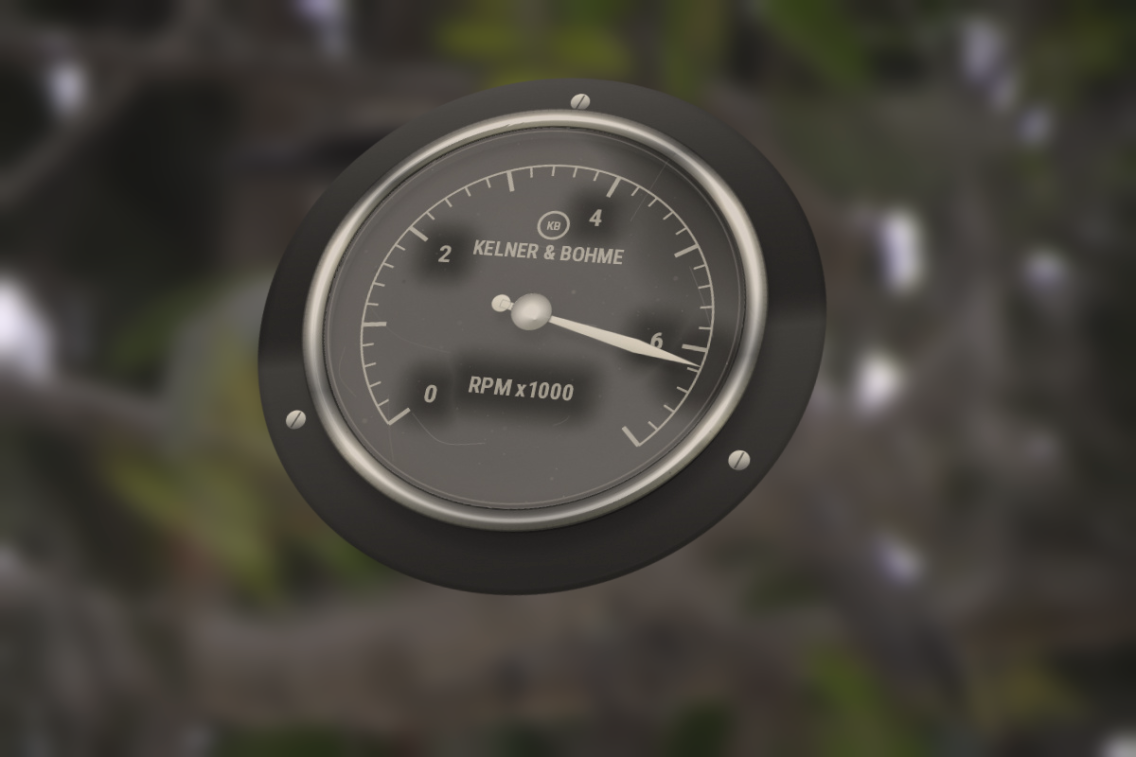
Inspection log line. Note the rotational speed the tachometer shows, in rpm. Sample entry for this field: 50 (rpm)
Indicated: 6200 (rpm)
